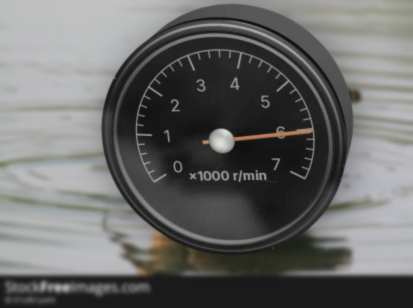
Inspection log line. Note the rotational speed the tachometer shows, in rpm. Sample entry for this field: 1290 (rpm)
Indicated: 6000 (rpm)
